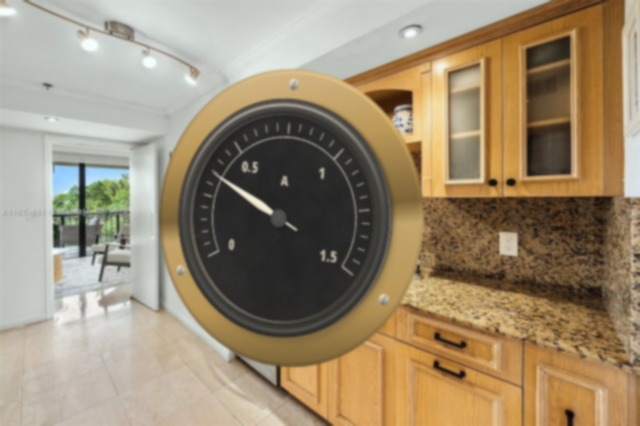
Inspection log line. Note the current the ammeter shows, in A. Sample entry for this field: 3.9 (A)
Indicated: 0.35 (A)
